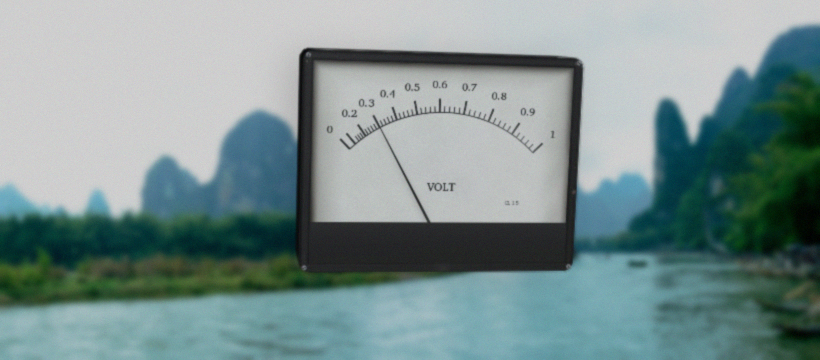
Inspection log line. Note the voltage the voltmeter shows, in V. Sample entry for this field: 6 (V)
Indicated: 0.3 (V)
